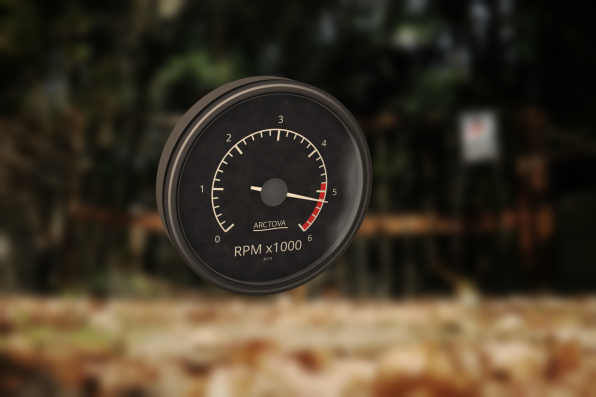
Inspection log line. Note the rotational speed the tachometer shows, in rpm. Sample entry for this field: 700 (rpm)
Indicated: 5200 (rpm)
